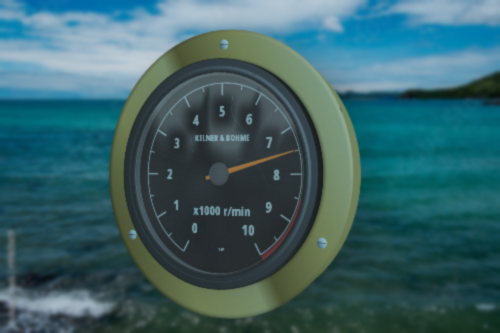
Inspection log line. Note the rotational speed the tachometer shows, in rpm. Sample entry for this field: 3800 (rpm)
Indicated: 7500 (rpm)
